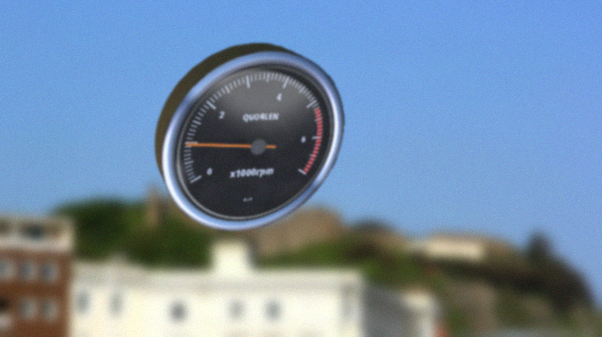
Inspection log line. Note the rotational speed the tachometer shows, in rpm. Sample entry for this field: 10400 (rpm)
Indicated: 1000 (rpm)
